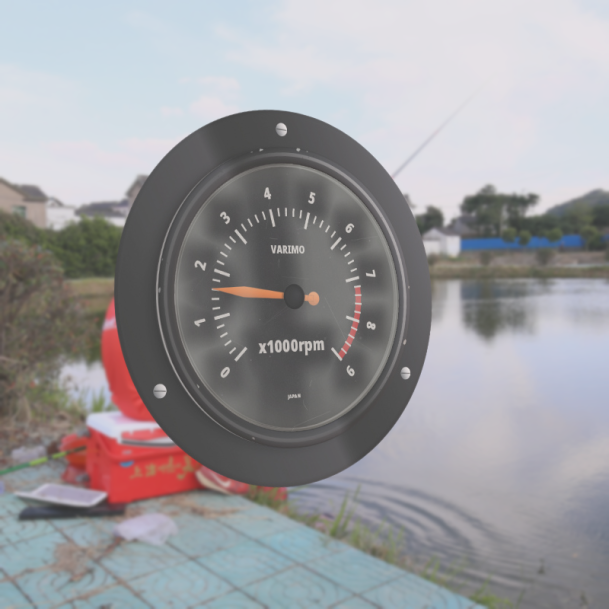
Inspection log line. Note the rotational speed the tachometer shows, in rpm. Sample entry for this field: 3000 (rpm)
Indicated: 1600 (rpm)
